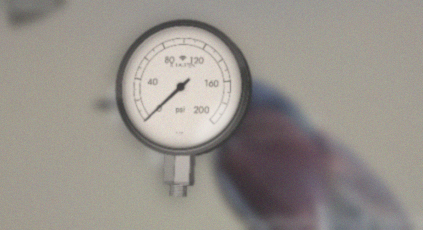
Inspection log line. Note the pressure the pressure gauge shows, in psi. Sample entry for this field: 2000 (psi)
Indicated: 0 (psi)
